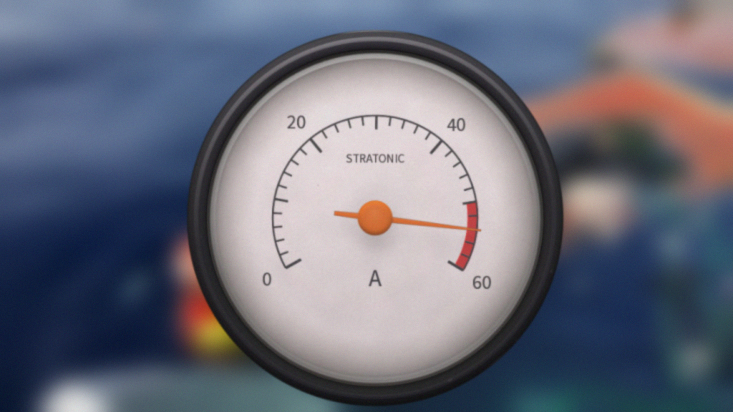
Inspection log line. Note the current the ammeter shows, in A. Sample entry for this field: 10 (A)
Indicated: 54 (A)
